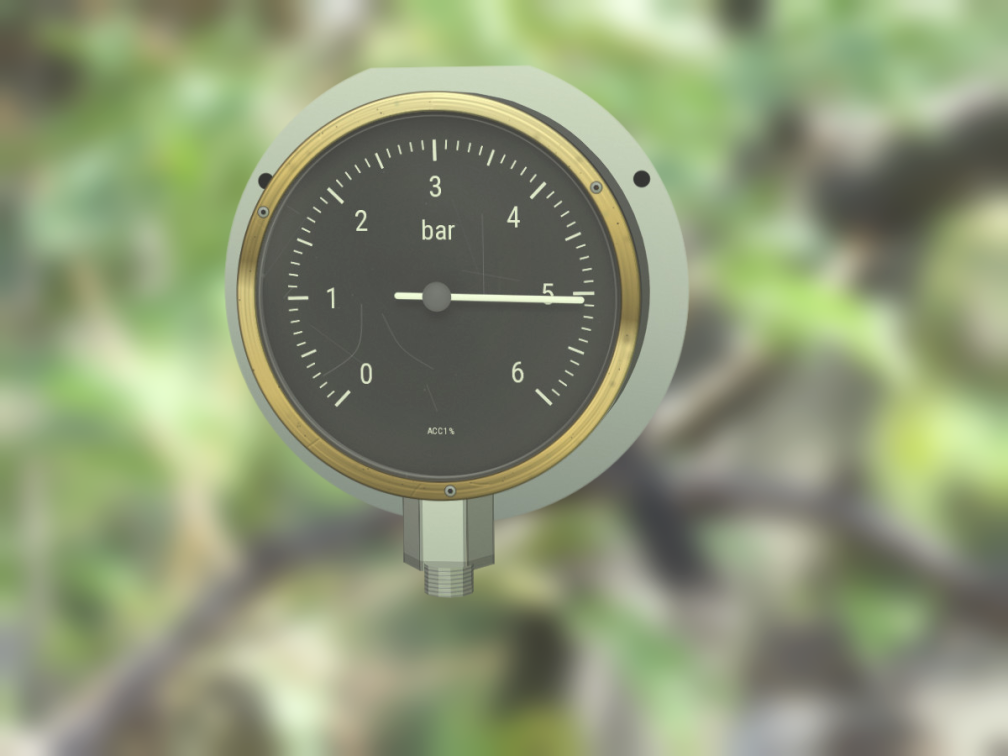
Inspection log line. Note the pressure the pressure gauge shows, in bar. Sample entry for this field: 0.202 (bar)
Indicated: 5.05 (bar)
